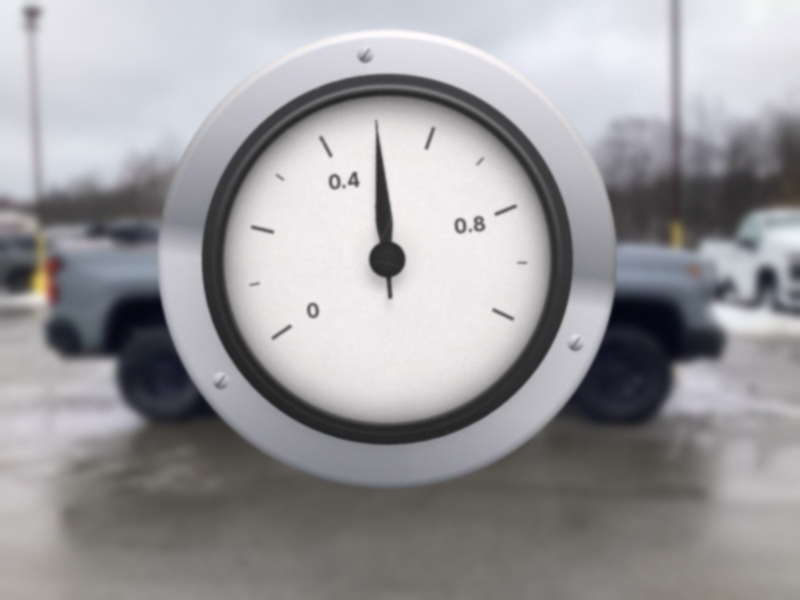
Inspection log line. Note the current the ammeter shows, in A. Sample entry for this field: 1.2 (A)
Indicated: 0.5 (A)
